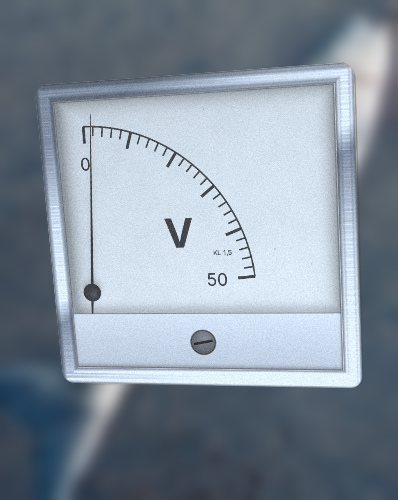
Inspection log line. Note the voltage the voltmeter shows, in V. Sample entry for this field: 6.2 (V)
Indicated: 2 (V)
